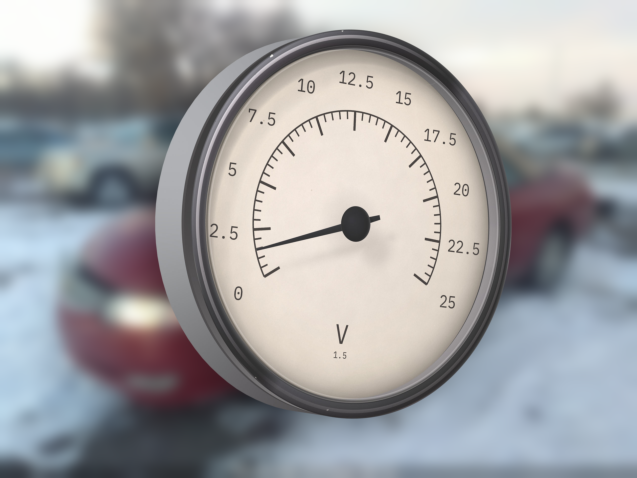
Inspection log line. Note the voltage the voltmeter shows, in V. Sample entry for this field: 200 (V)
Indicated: 1.5 (V)
